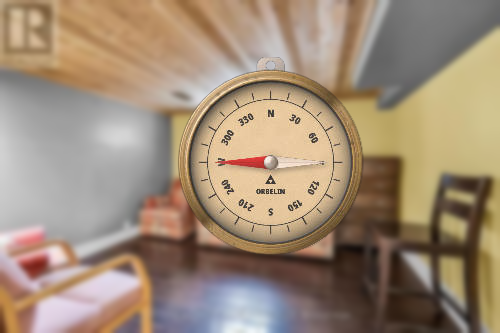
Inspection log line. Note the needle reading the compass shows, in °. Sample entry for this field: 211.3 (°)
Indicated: 270 (°)
